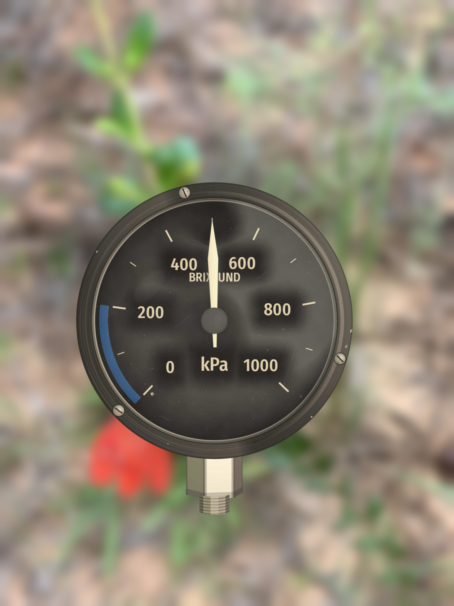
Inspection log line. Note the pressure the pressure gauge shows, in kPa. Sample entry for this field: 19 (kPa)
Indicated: 500 (kPa)
